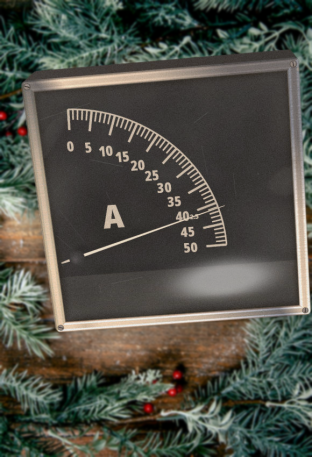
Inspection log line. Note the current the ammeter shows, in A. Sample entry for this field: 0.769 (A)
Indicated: 41 (A)
